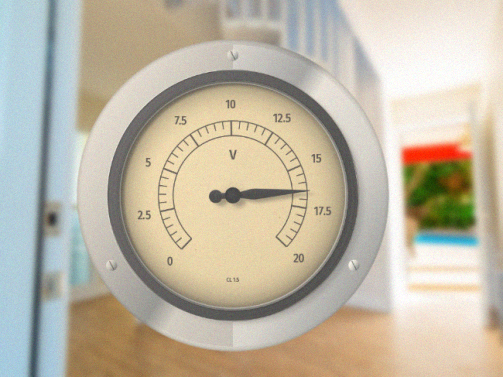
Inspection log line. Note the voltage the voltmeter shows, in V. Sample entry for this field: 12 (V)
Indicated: 16.5 (V)
